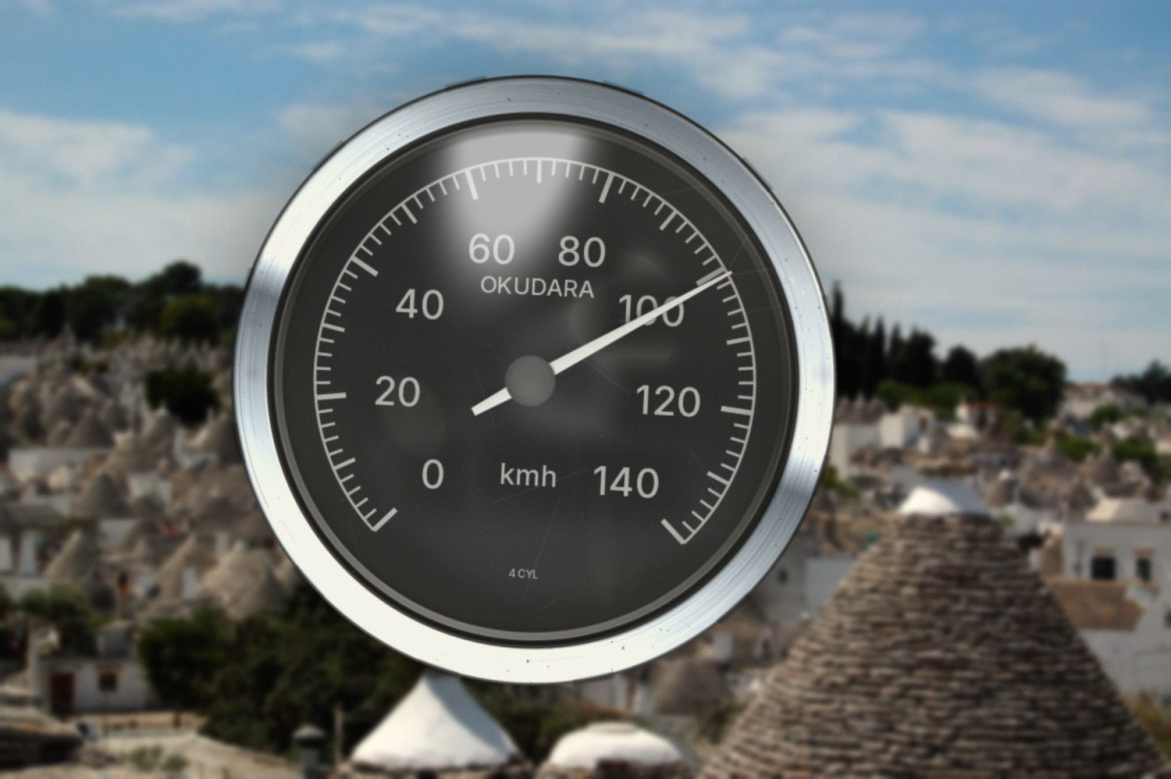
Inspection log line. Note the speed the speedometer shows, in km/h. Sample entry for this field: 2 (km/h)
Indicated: 101 (km/h)
